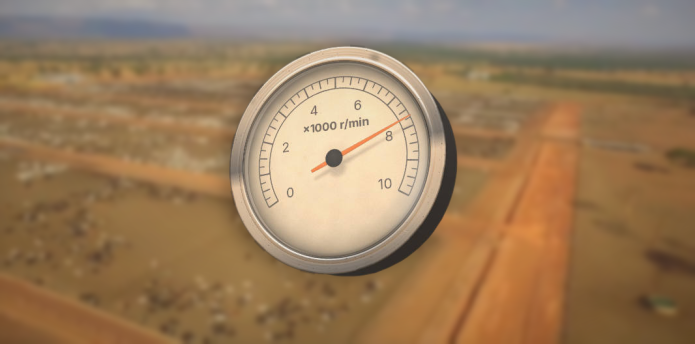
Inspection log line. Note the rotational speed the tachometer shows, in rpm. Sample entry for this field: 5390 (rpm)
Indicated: 7750 (rpm)
